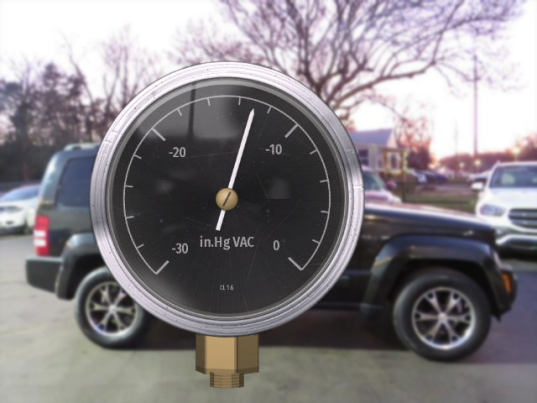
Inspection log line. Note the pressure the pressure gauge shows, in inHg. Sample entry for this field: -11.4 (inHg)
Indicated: -13 (inHg)
